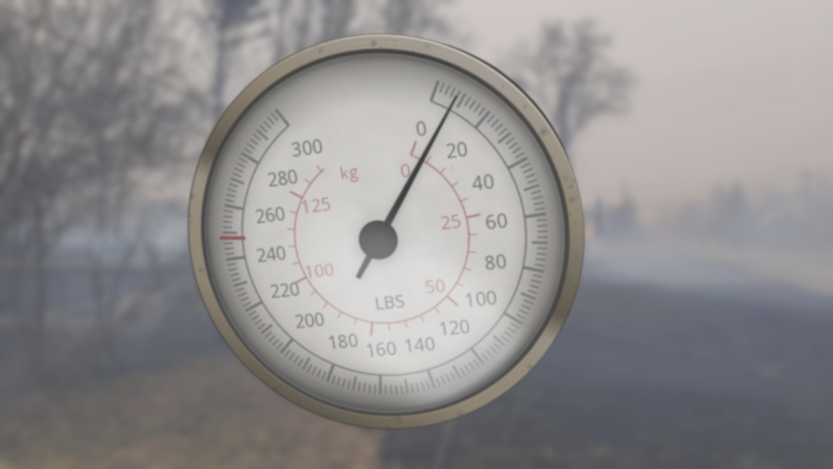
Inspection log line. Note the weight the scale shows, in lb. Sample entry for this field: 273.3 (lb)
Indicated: 8 (lb)
